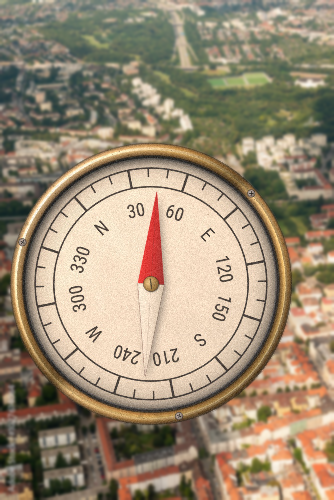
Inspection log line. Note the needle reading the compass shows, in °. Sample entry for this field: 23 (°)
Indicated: 45 (°)
